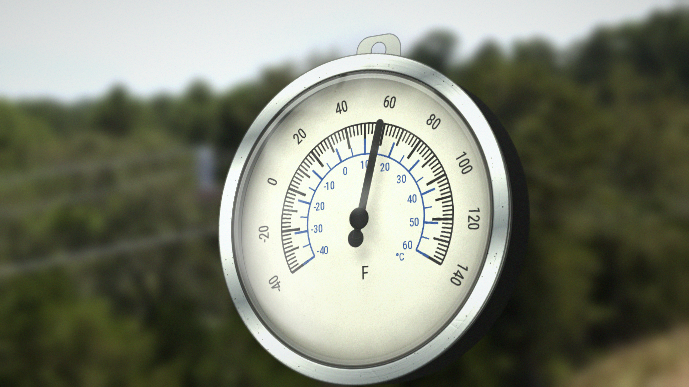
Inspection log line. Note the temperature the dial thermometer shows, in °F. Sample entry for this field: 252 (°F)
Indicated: 60 (°F)
